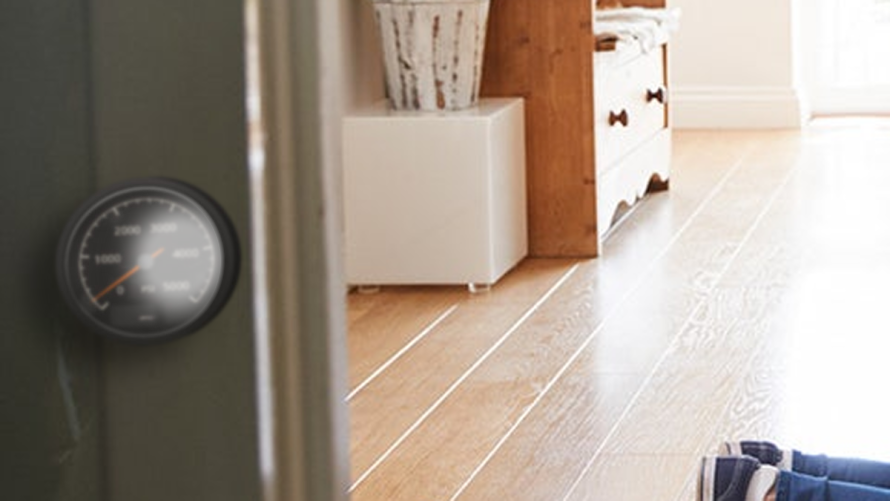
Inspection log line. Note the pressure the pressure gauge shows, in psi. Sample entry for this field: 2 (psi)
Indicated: 200 (psi)
